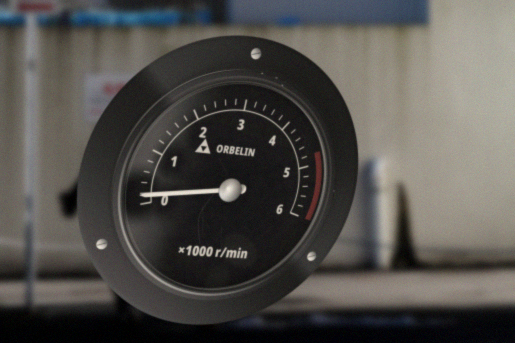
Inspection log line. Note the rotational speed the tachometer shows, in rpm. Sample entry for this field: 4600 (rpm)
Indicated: 200 (rpm)
